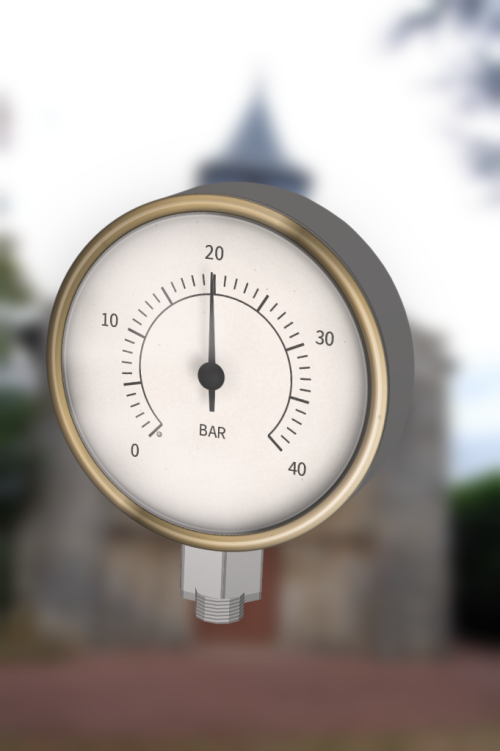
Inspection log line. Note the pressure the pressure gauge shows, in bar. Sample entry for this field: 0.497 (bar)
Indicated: 20 (bar)
